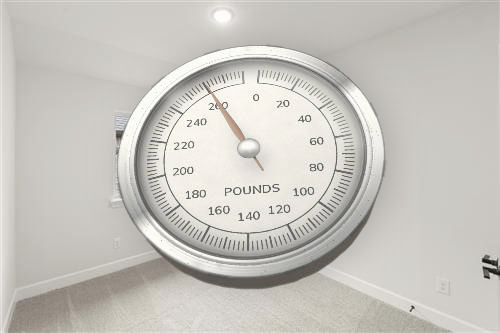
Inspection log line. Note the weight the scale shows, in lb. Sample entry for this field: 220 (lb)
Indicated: 260 (lb)
